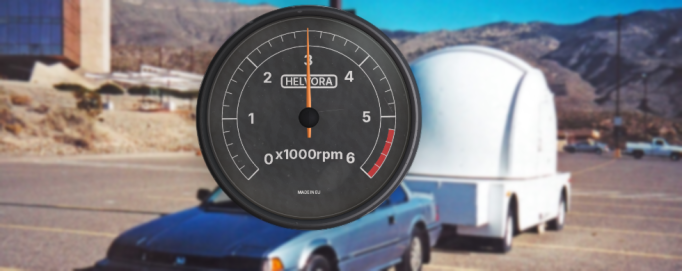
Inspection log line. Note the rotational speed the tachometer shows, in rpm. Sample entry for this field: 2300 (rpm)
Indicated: 3000 (rpm)
